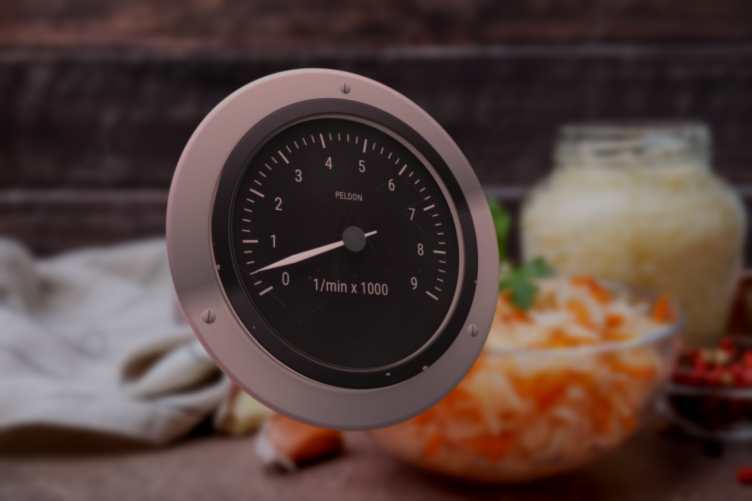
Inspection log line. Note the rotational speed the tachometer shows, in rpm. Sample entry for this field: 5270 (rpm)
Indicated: 400 (rpm)
